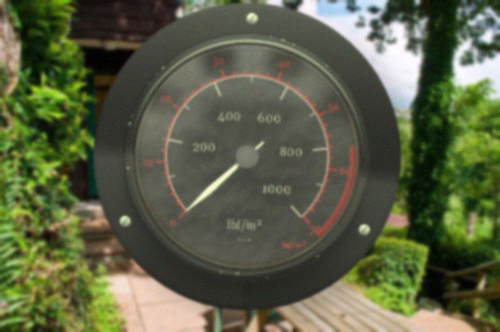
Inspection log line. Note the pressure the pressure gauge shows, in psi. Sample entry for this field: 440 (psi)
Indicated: 0 (psi)
